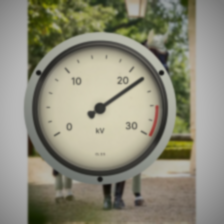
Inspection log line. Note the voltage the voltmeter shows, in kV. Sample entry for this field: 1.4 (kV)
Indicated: 22 (kV)
